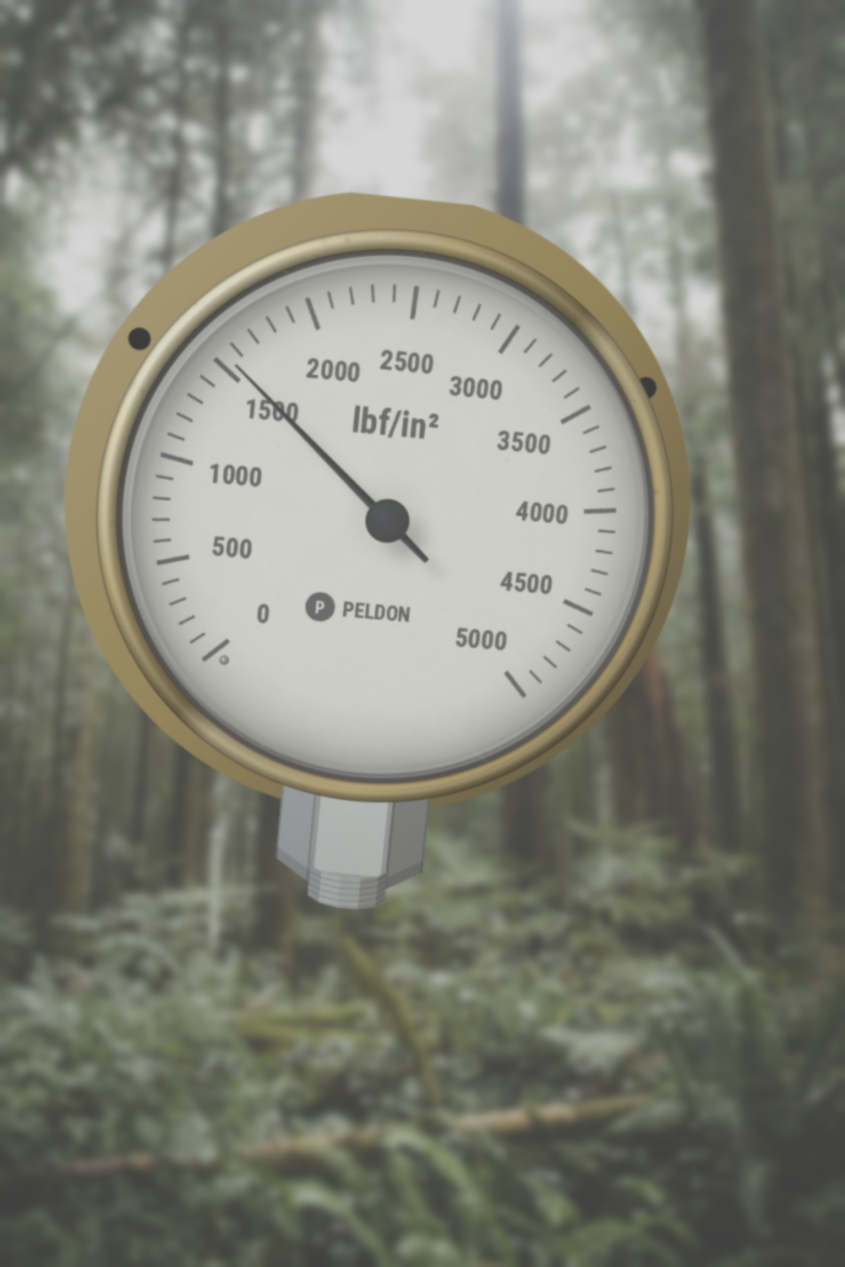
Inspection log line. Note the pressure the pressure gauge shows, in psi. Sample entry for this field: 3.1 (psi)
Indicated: 1550 (psi)
